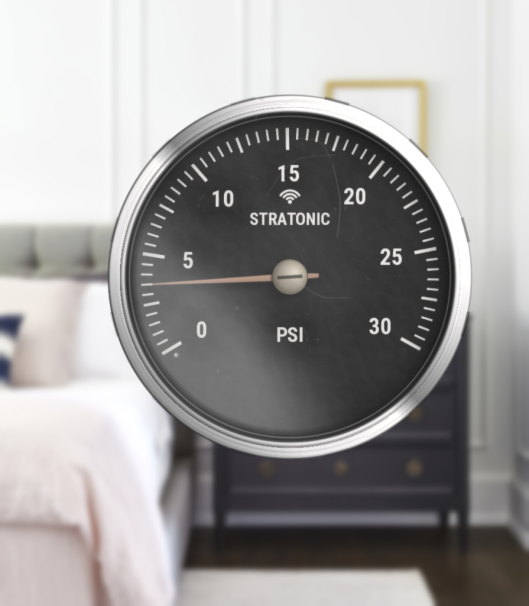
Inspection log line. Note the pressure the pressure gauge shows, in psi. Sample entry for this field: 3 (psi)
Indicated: 3.5 (psi)
